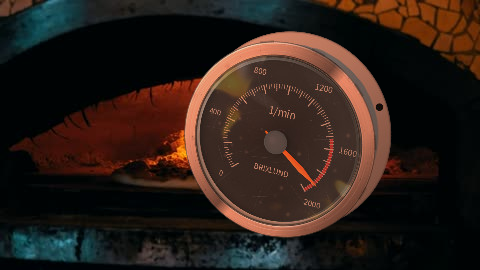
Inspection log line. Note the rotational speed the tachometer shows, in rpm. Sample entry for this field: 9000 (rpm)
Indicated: 1900 (rpm)
